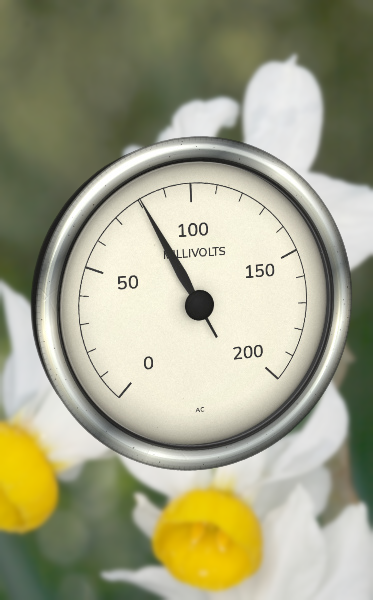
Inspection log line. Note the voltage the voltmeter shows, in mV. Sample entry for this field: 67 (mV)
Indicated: 80 (mV)
